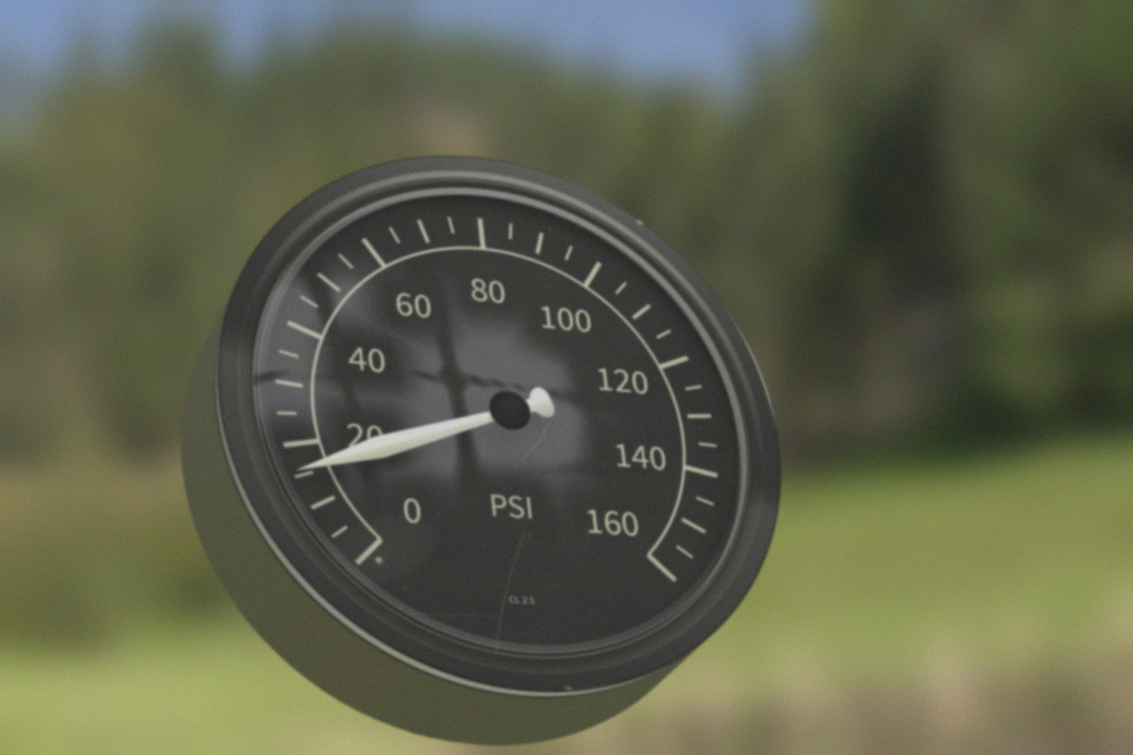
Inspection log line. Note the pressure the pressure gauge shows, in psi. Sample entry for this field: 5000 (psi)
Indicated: 15 (psi)
